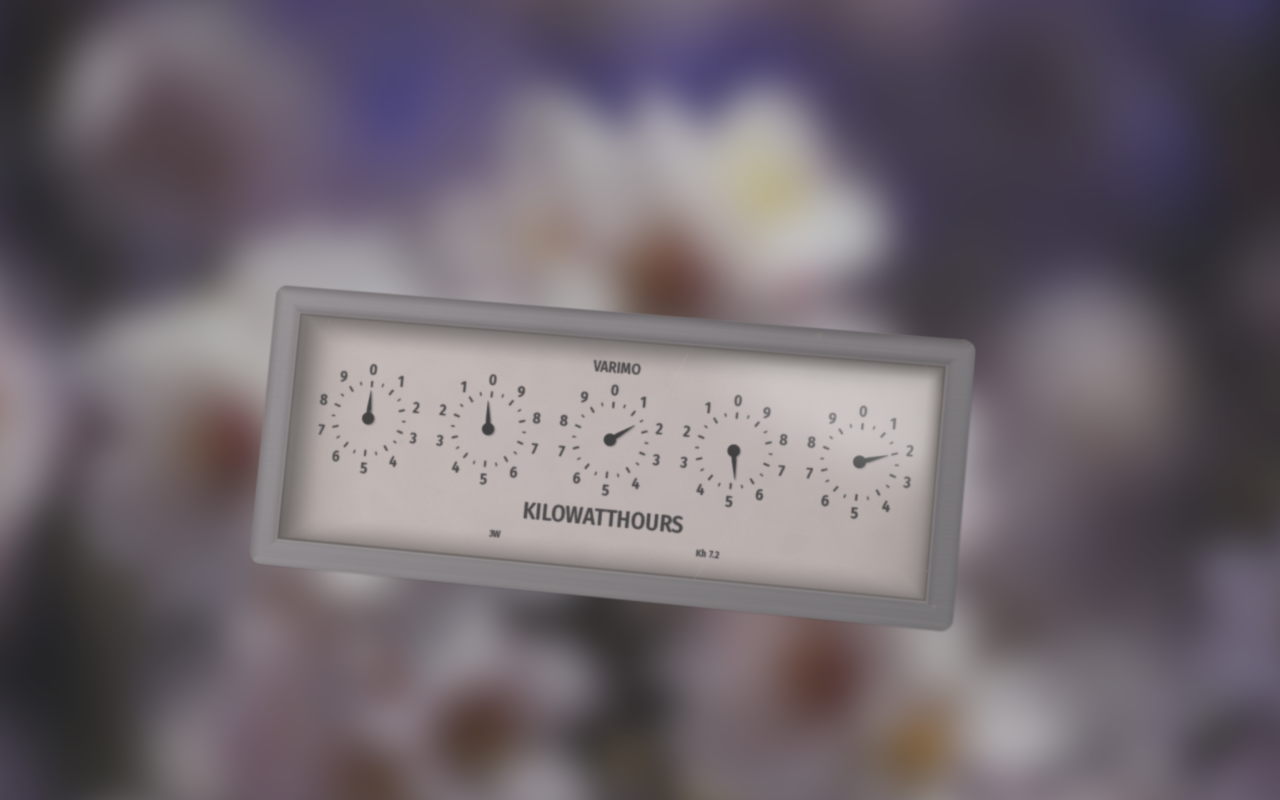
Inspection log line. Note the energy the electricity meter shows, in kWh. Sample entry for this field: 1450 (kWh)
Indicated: 152 (kWh)
